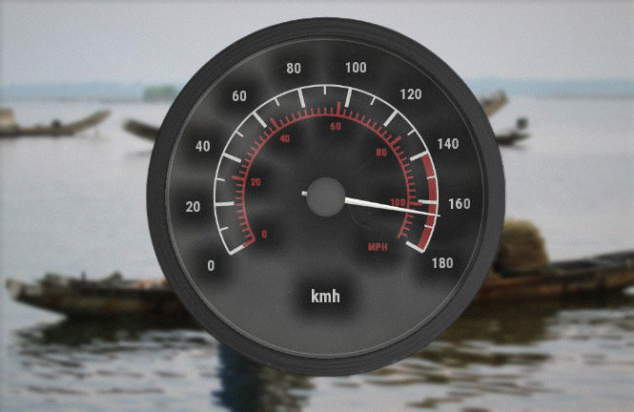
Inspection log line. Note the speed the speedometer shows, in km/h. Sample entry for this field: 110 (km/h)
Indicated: 165 (km/h)
